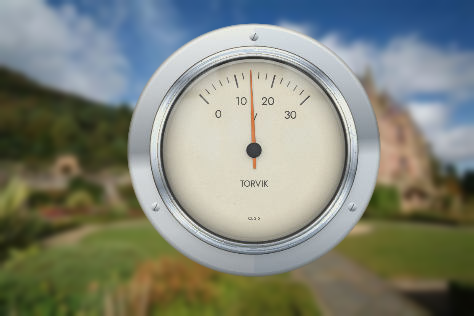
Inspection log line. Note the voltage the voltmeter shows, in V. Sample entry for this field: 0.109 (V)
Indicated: 14 (V)
